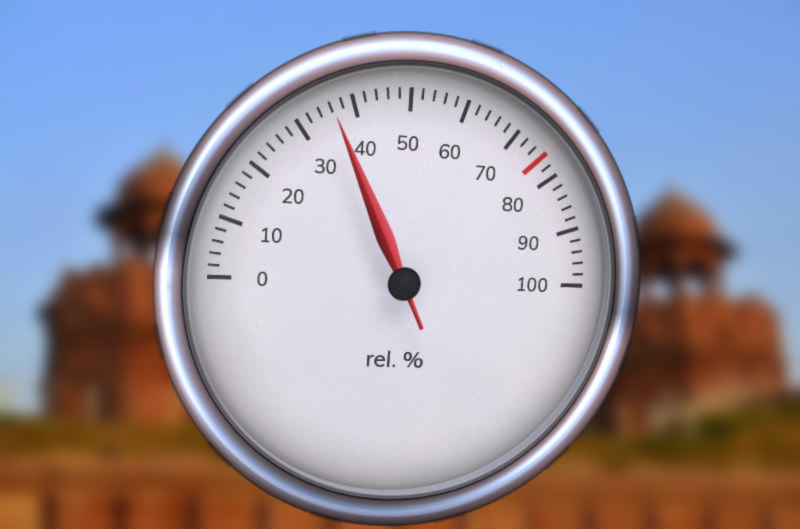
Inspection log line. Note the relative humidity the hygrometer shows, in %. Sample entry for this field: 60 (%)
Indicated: 36 (%)
